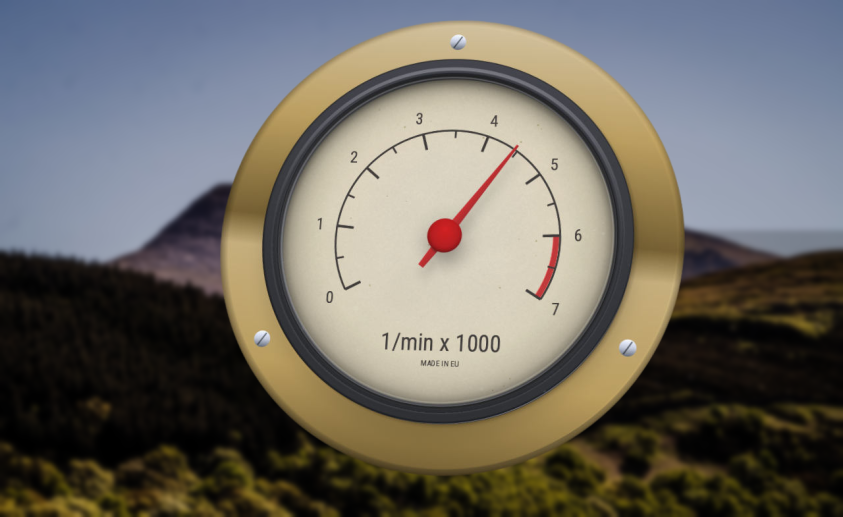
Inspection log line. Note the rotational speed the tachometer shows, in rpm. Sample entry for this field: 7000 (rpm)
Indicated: 4500 (rpm)
